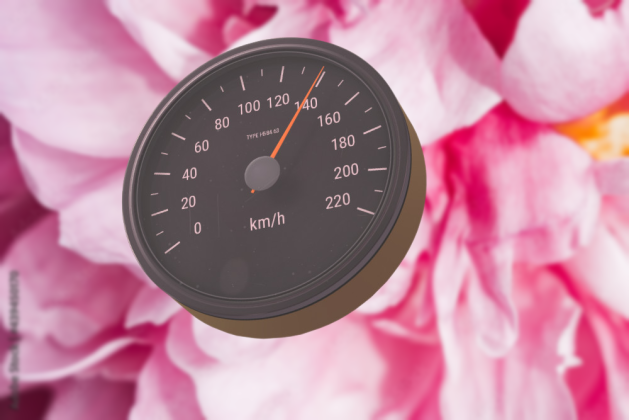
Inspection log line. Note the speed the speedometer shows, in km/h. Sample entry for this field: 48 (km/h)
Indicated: 140 (km/h)
